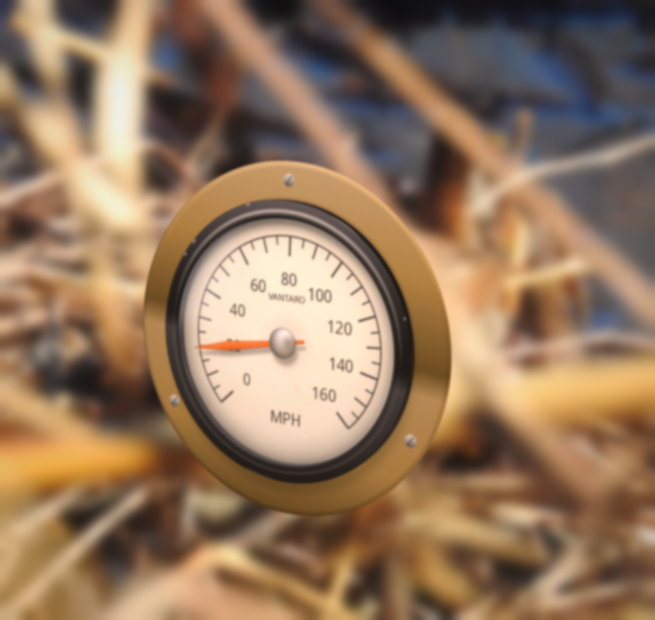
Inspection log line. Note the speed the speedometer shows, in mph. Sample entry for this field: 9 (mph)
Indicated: 20 (mph)
